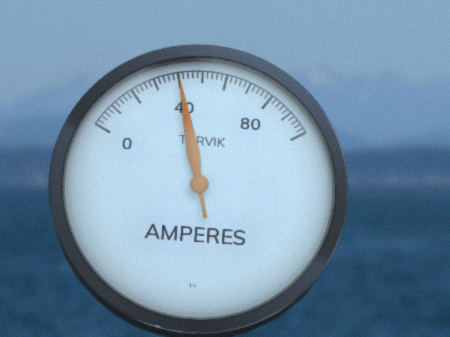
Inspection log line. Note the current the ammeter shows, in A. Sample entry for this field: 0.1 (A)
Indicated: 40 (A)
